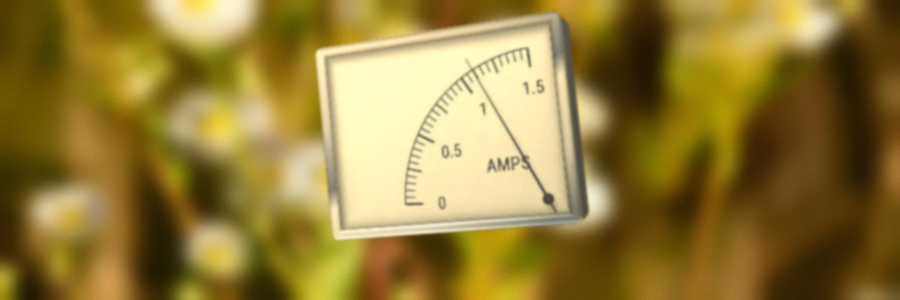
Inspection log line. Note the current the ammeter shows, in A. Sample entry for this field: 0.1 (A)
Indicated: 1.1 (A)
